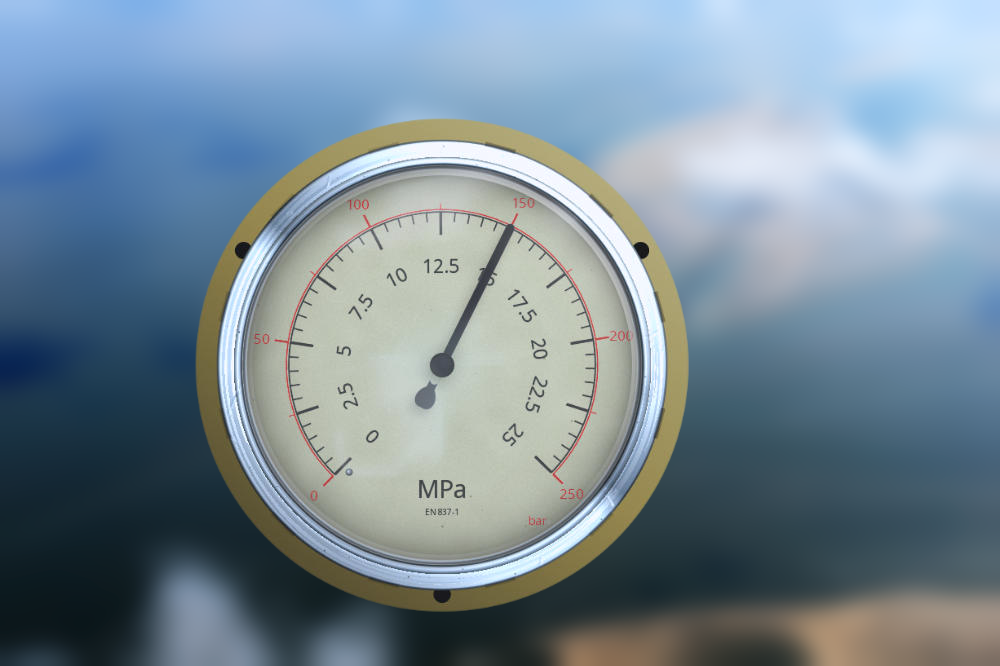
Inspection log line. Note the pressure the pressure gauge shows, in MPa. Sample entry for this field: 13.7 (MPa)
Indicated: 15 (MPa)
